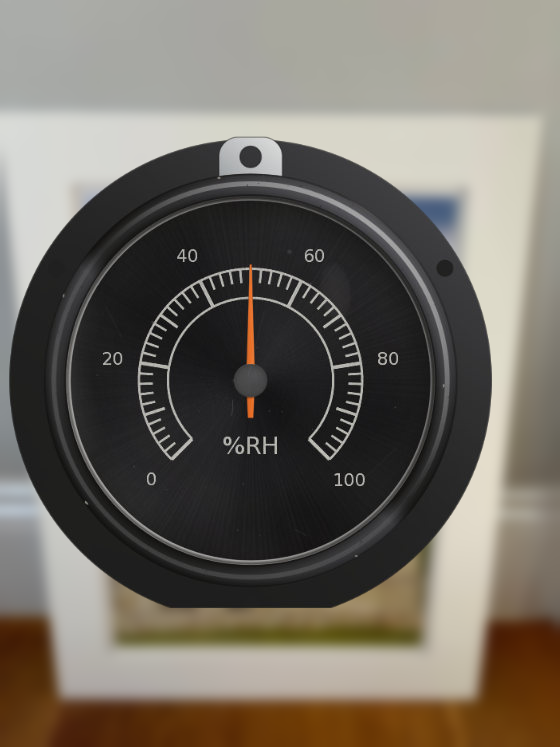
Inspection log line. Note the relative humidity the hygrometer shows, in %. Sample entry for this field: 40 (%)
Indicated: 50 (%)
